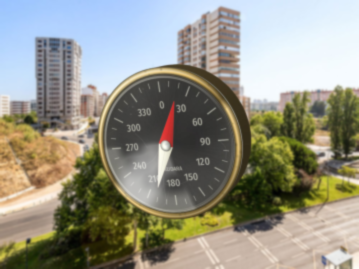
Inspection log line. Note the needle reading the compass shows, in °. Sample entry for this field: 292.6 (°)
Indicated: 20 (°)
